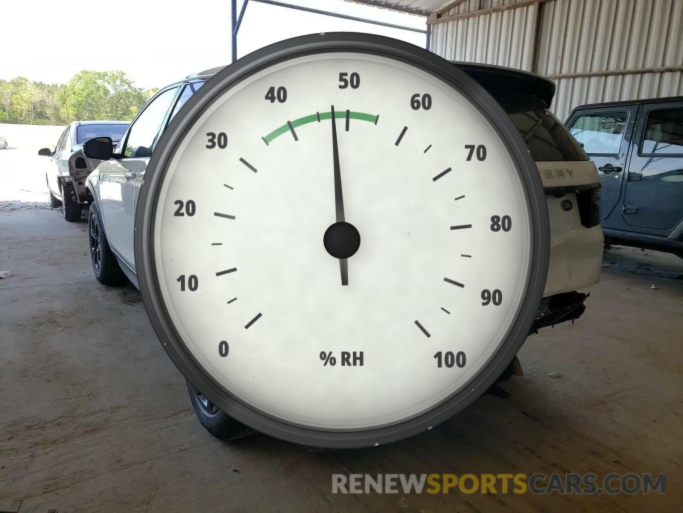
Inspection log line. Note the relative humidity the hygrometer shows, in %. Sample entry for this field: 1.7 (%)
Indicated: 47.5 (%)
